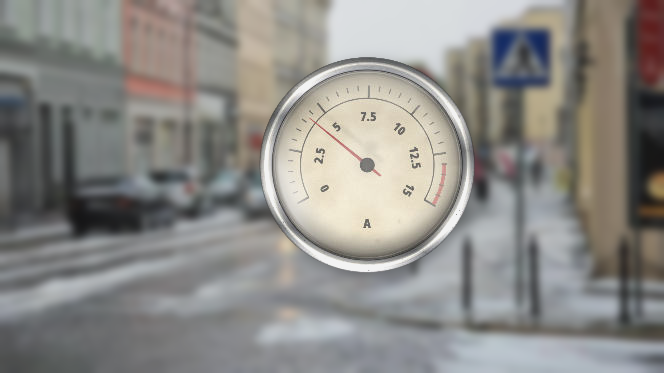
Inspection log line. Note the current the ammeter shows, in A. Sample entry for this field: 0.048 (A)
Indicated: 4.25 (A)
